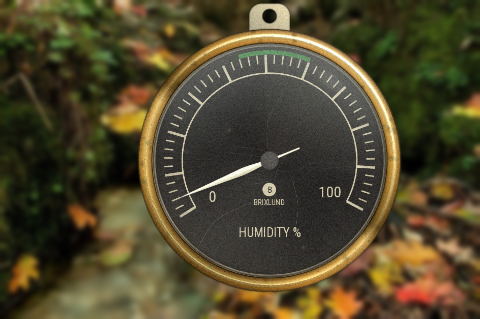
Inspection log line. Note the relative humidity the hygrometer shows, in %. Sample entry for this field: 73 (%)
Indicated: 4 (%)
